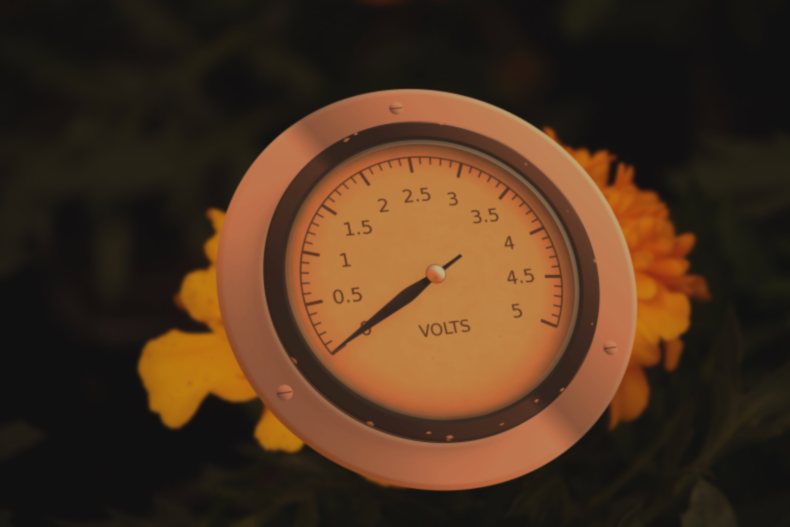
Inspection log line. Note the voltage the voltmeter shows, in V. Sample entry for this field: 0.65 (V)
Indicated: 0 (V)
